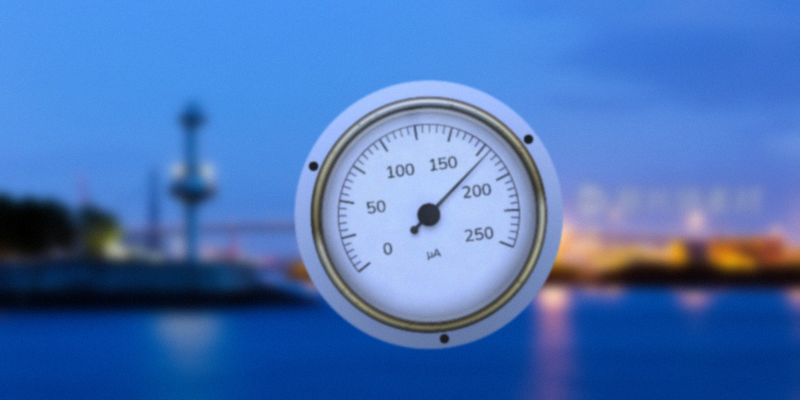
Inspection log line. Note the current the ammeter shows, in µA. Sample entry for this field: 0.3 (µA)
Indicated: 180 (µA)
